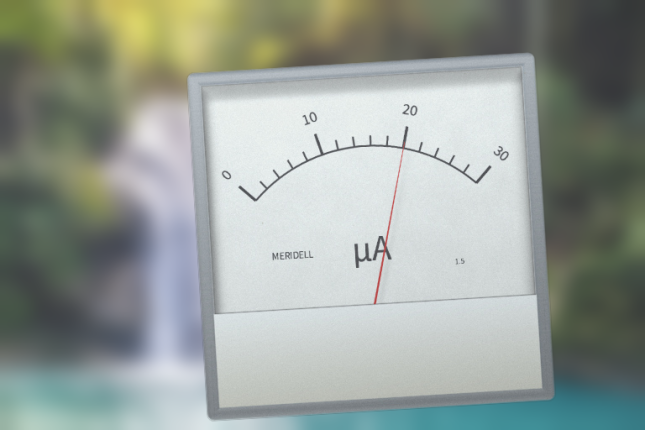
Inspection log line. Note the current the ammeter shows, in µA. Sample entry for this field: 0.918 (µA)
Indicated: 20 (µA)
